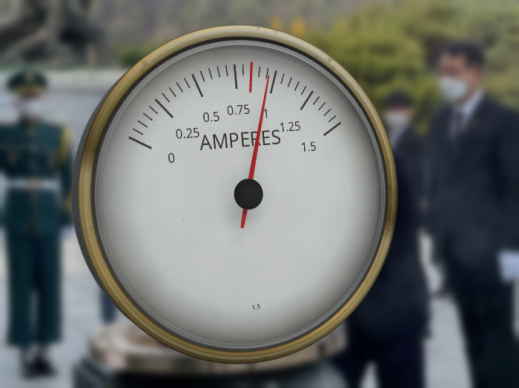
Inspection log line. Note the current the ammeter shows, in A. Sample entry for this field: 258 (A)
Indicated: 0.95 (A)
